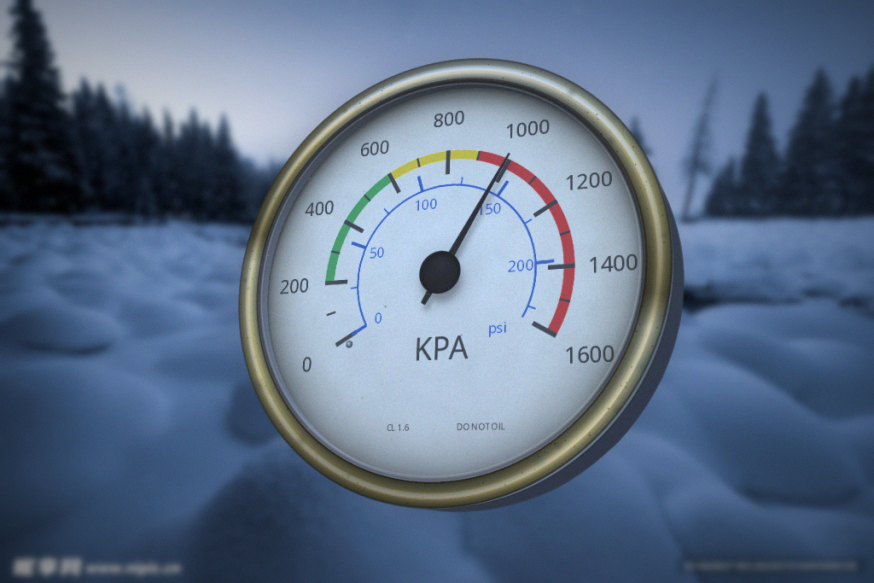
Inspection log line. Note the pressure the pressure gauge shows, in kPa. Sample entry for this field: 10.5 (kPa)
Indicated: 1000 (kPa)
